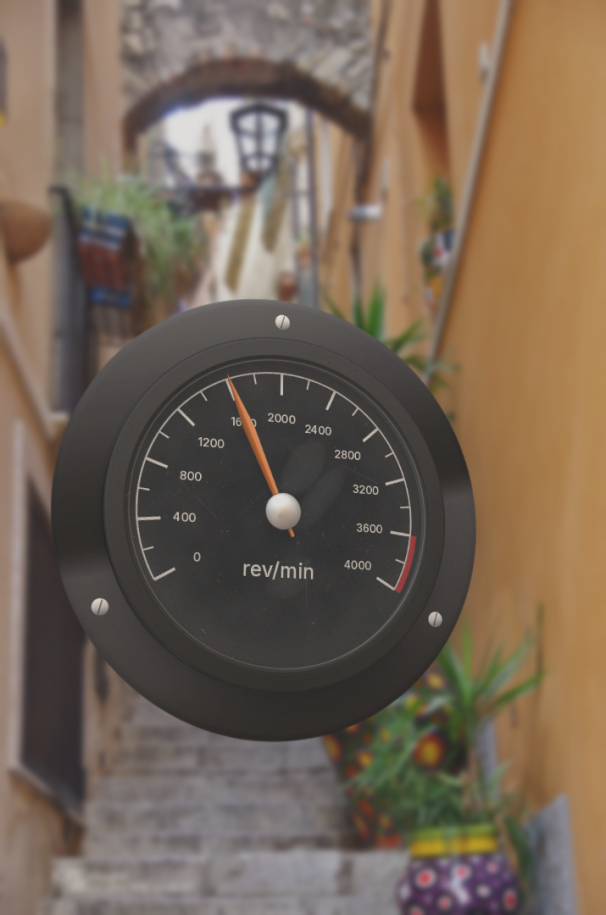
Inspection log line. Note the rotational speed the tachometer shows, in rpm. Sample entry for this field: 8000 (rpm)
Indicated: 1600 (rpm)
